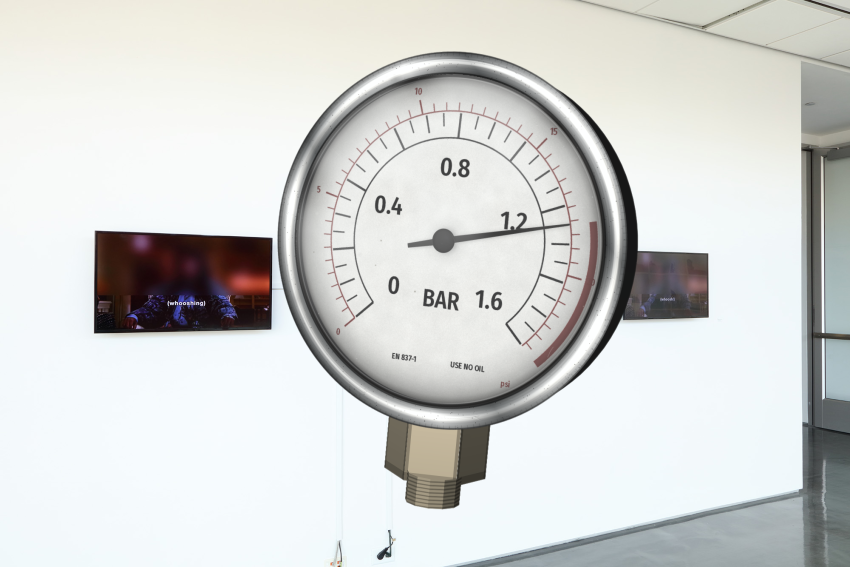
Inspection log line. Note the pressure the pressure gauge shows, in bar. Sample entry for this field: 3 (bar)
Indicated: 1.25 (bar)
